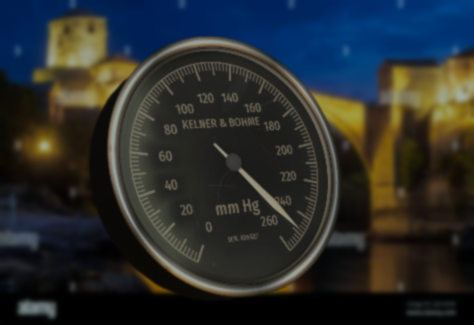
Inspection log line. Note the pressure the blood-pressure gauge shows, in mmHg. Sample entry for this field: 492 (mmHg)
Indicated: 250 (mmHg)
